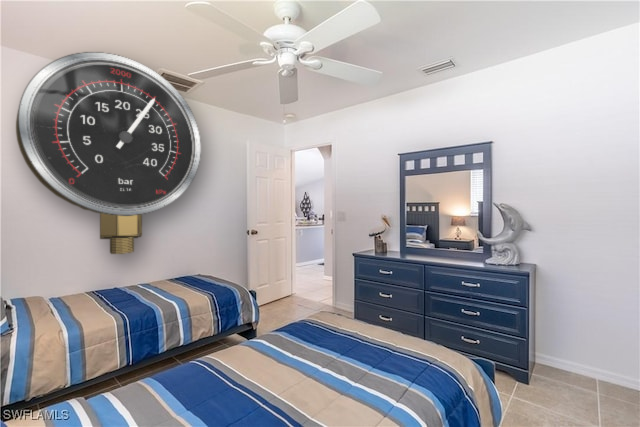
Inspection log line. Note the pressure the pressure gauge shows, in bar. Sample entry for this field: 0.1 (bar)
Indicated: 25 (bar)
